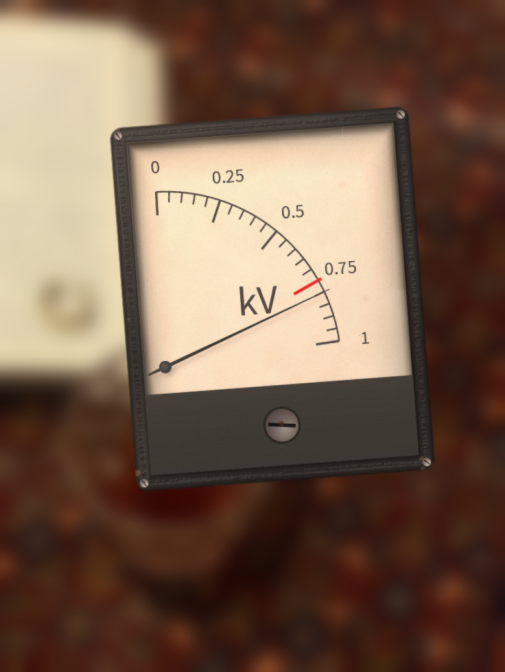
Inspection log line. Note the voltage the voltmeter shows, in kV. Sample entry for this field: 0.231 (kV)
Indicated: 0.8 (kV)
